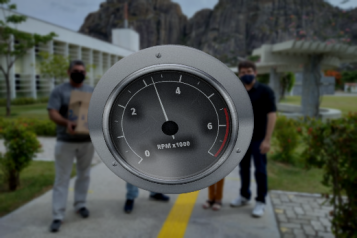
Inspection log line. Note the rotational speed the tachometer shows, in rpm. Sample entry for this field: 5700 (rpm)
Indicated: 3250 (rpm)
